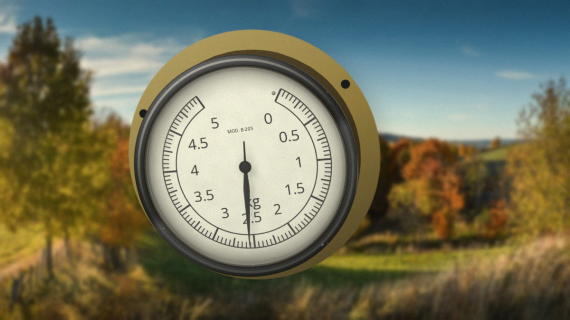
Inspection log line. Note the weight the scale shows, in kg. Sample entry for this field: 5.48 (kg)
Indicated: 2.55 (kg)
